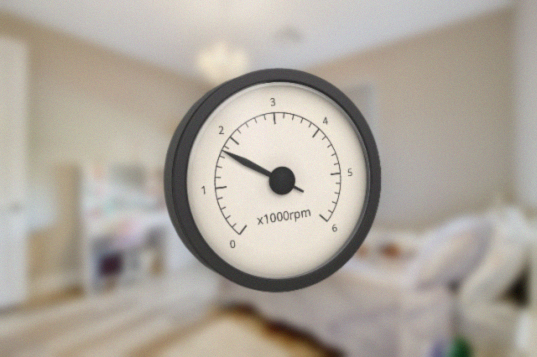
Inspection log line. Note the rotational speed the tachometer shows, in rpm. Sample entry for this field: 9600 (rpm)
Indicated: 1700 (rpm)
